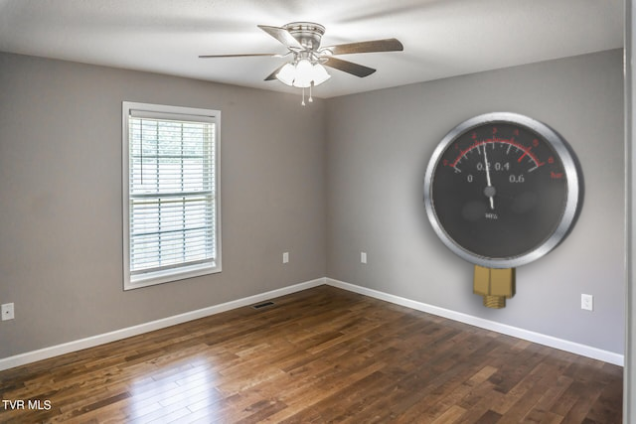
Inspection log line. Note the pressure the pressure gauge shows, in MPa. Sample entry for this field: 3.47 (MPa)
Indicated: 0.25 (MPa)
